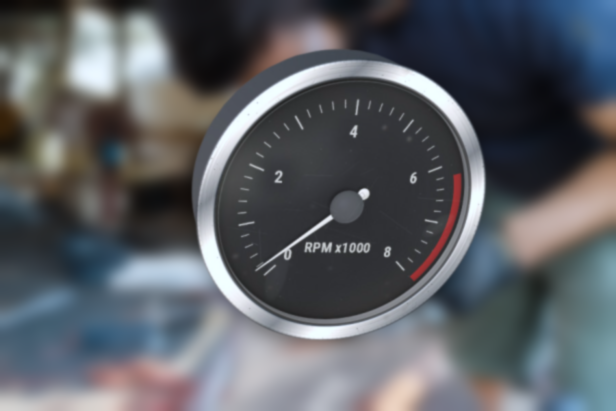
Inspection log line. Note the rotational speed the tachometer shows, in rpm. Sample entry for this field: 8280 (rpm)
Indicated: 200 (rpm)
